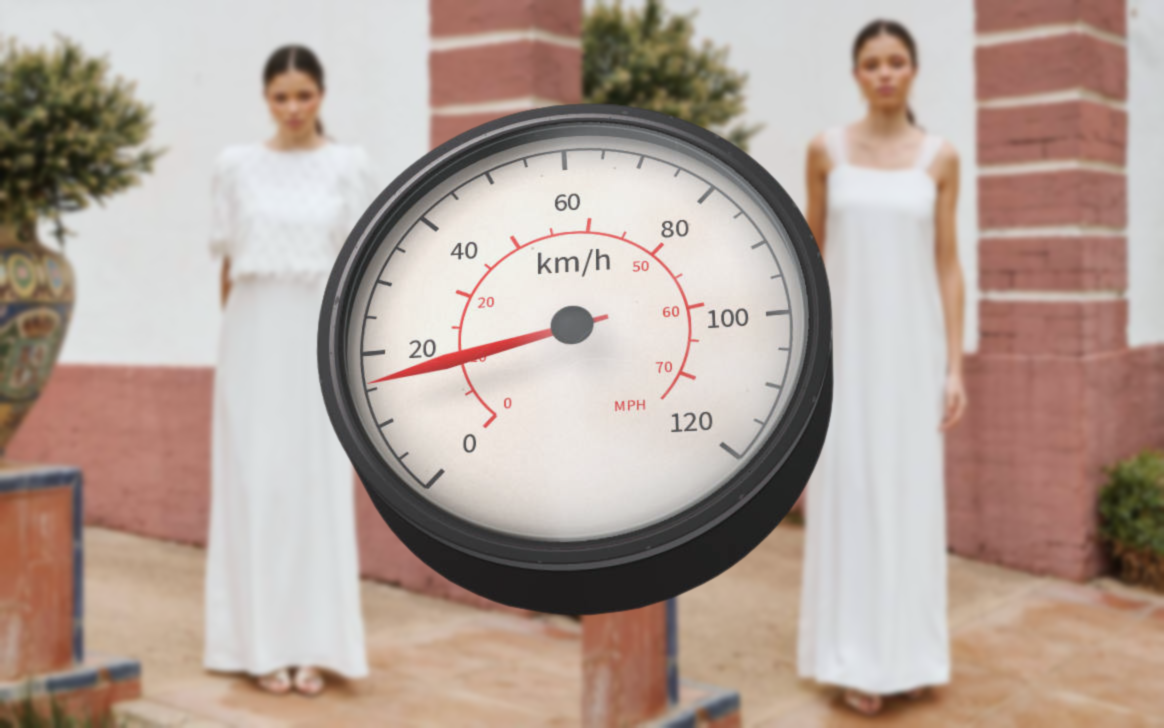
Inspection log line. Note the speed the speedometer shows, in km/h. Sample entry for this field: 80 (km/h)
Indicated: 15 (km/h)
